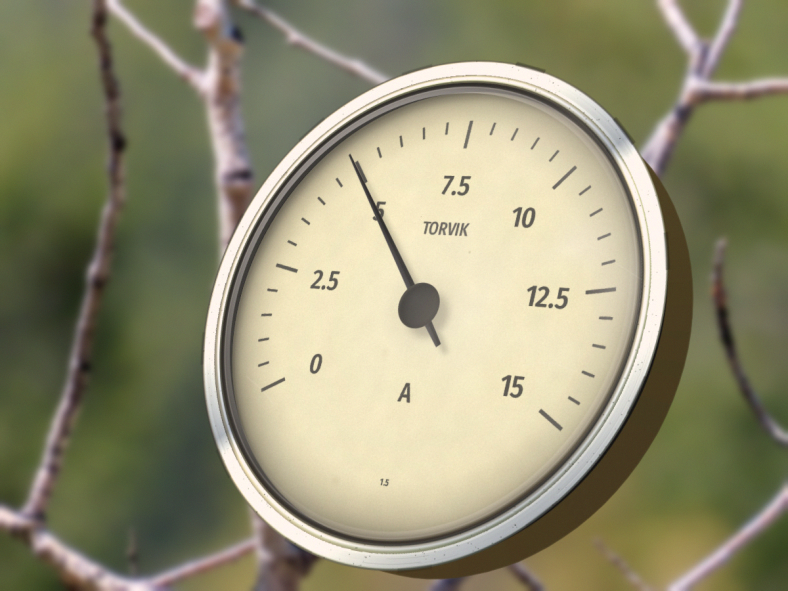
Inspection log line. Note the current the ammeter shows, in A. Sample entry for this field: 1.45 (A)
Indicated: 5 (A)
